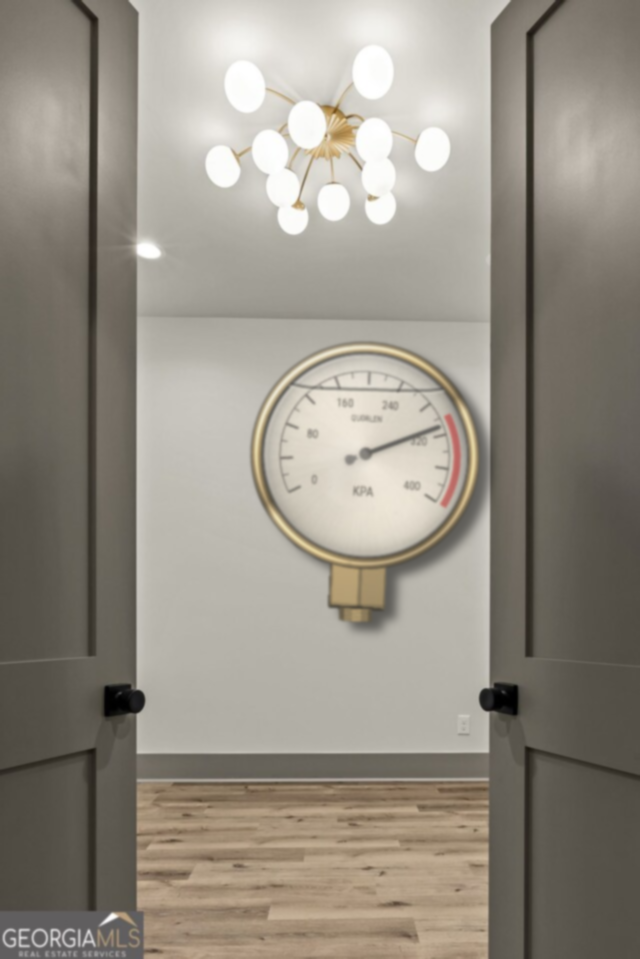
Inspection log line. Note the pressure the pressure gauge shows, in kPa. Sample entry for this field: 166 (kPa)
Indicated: 310 (kPa)
